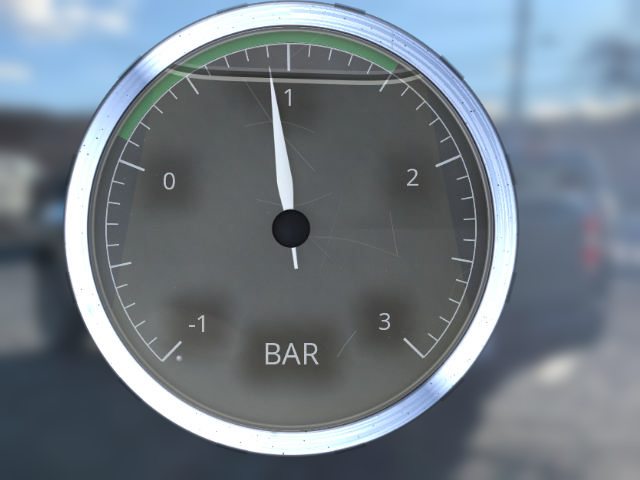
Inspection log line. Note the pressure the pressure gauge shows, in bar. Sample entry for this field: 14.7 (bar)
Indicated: 0.9 (bar)
